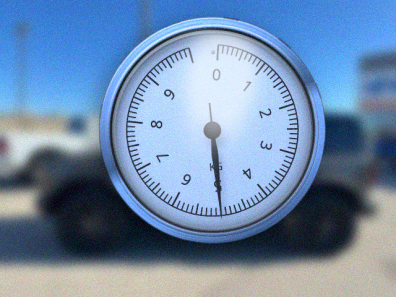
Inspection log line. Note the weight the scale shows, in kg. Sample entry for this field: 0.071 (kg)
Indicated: 5 (kg)
